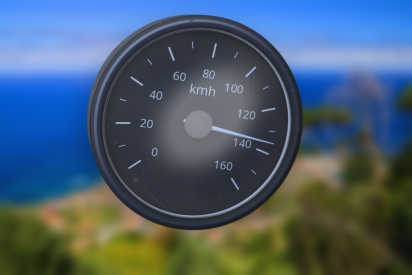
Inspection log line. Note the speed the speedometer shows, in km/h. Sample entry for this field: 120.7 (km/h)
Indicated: 135 (km/h)
